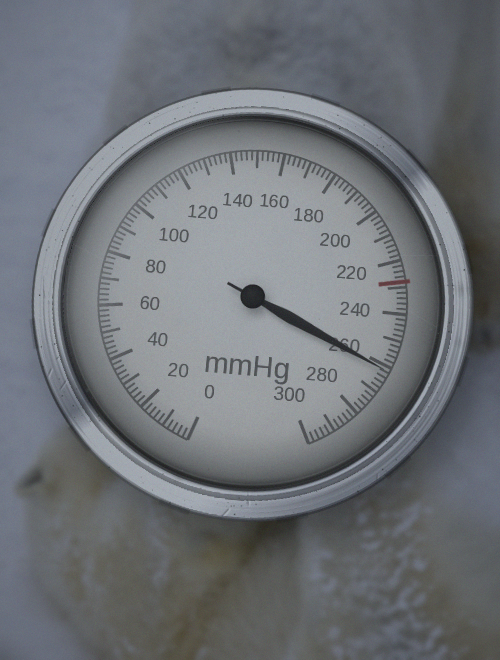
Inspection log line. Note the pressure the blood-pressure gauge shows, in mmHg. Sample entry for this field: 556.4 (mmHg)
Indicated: 262 (mmHg)
